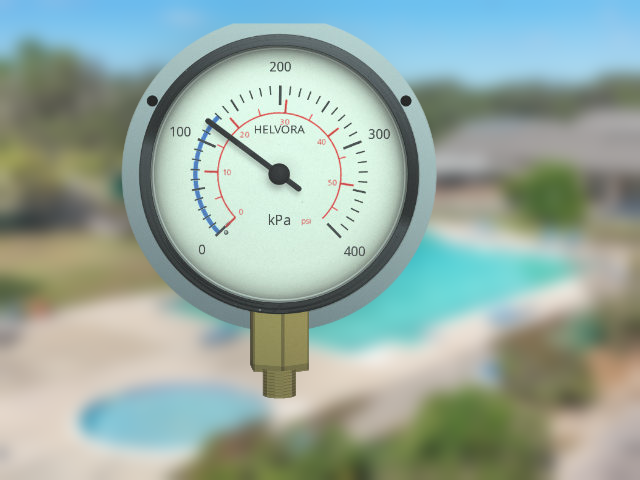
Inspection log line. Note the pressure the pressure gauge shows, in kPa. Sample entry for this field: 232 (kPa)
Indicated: 120 (kPa)
